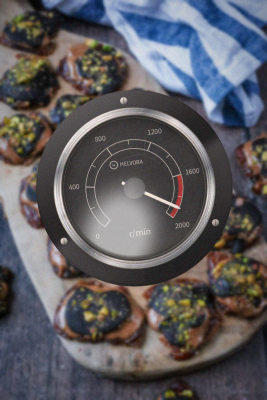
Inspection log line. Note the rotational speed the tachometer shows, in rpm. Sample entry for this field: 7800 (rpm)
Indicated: 1900 (rpm)
